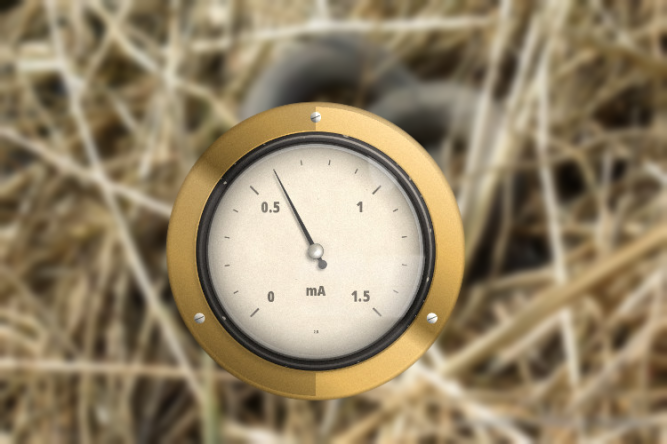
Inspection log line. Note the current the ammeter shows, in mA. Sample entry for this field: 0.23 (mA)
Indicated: 0.6 (mA)
